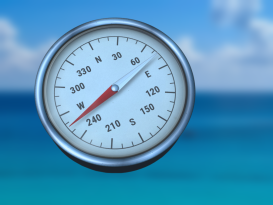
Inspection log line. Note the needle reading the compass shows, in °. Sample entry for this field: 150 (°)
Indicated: 255 (°)
